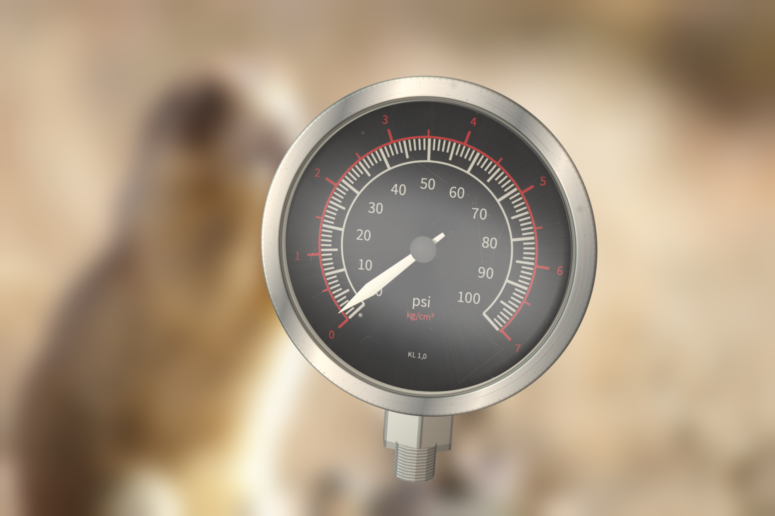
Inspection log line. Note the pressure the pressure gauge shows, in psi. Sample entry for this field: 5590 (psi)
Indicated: 2 (psi)
